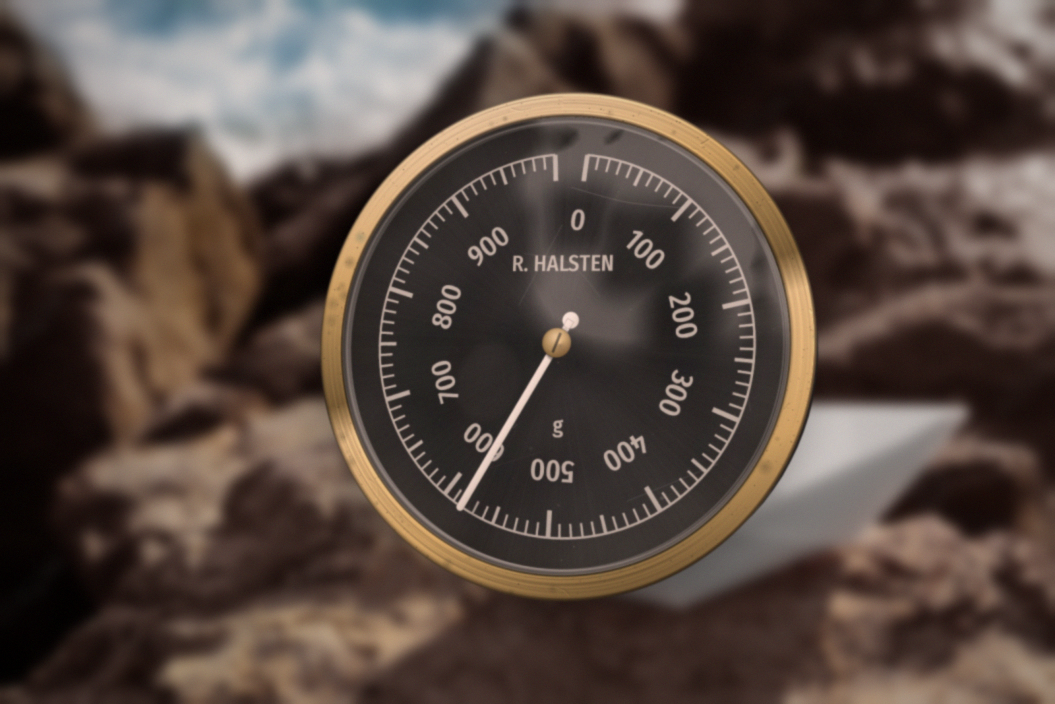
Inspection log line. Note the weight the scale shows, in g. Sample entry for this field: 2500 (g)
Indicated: 580 (g)
